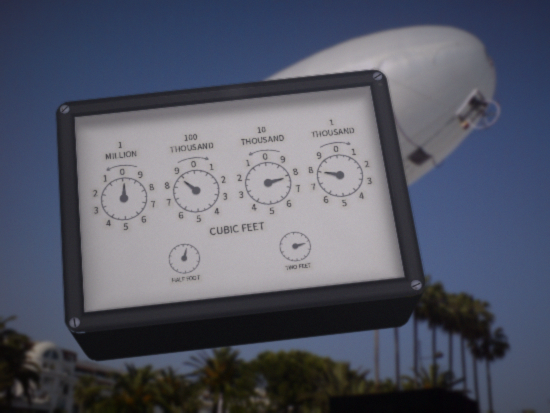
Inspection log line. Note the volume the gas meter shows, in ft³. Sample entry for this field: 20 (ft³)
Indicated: 987800 (ft³)
